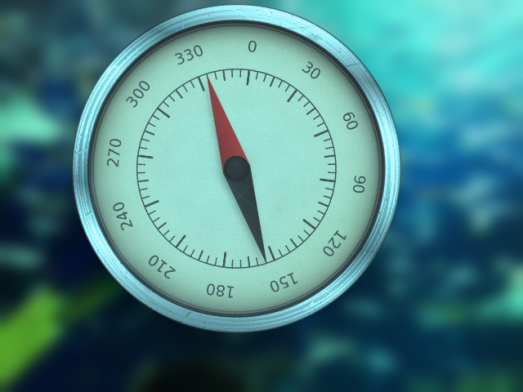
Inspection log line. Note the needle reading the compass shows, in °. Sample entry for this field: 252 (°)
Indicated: 335 (°)
